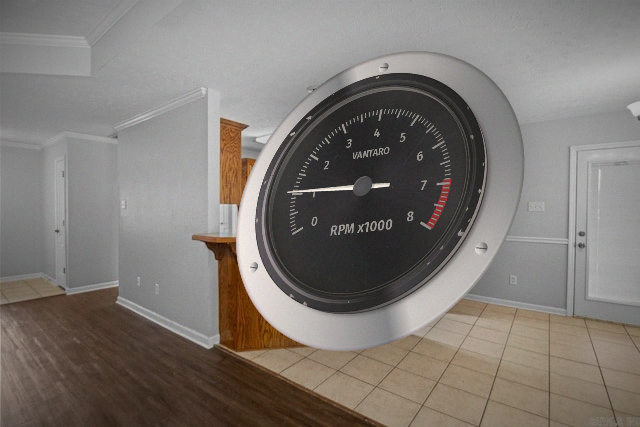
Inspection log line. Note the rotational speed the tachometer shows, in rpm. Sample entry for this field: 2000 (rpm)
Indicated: 1000 (rpm)
